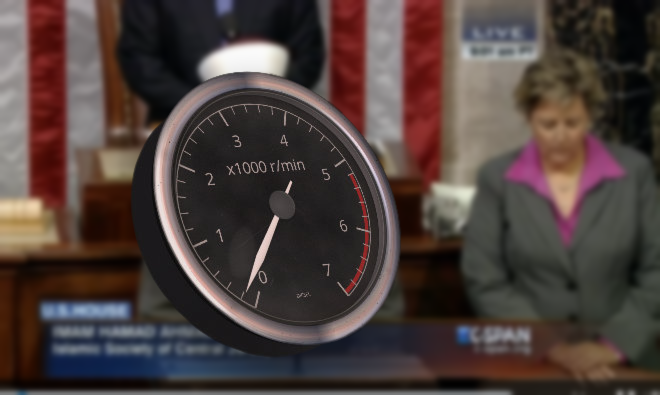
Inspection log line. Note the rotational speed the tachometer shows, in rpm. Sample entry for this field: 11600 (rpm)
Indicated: 200 (rpm)
